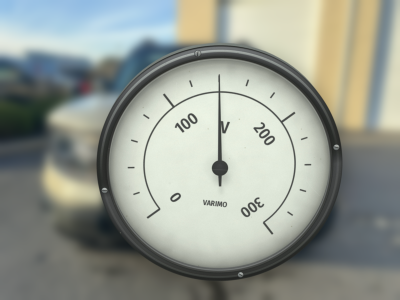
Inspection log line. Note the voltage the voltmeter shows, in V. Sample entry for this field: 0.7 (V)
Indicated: 140 (V)
